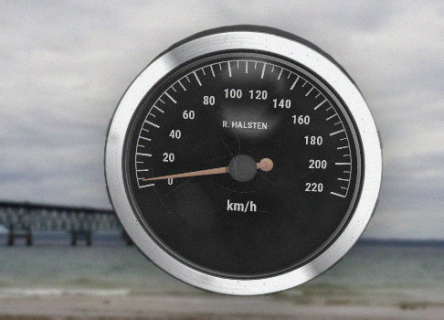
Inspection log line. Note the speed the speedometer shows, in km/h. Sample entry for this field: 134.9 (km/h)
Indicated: 5 (km/h)
